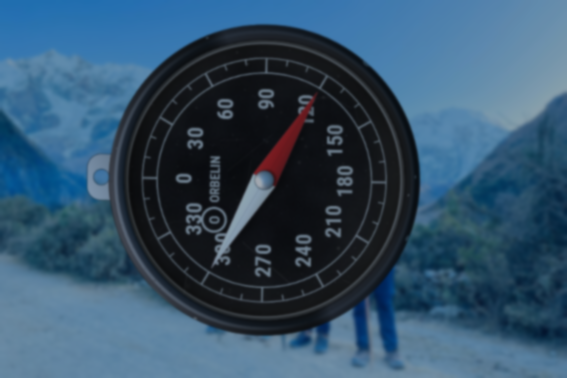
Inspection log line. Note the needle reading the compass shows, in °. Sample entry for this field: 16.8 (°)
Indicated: 120 (°)
